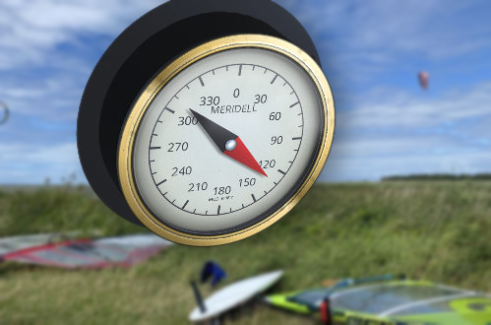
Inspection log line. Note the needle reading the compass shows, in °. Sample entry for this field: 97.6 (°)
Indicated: 130 (°)
